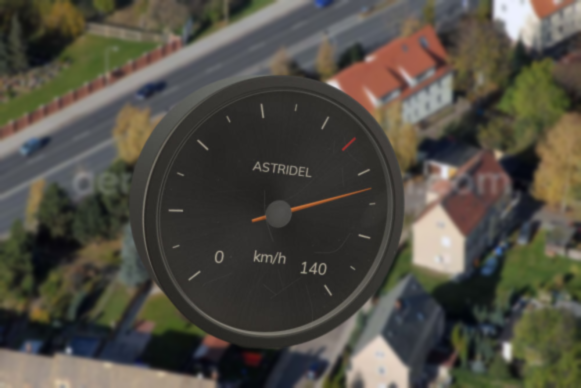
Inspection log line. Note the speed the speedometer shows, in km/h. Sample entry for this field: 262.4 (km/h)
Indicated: 105 (km/h)
